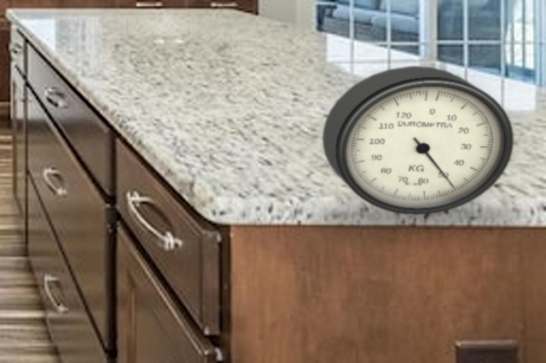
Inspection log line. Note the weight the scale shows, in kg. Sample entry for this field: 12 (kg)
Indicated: 50 (kg)
